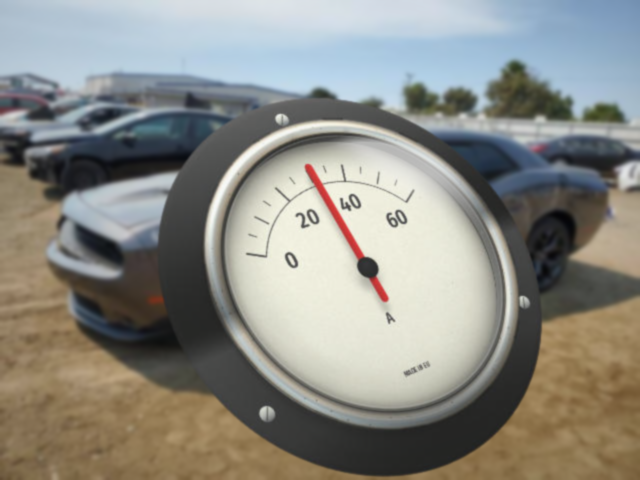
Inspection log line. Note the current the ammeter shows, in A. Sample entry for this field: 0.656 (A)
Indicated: 30 (A)
